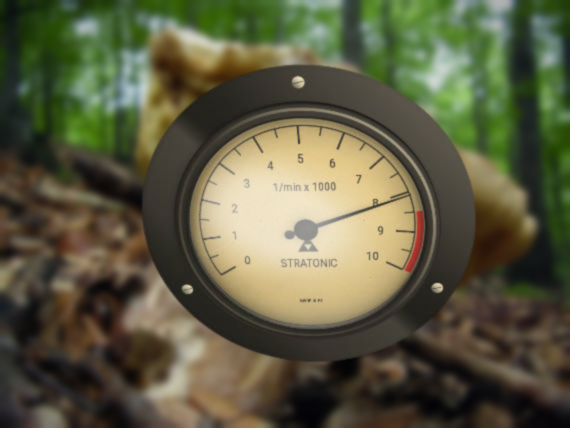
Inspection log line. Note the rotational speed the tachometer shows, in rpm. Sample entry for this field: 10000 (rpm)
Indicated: 8000 (rpm)
